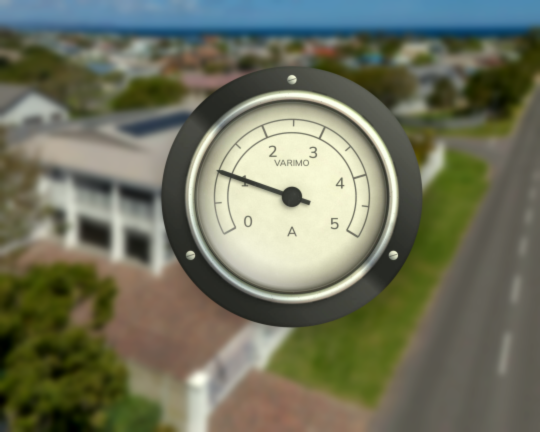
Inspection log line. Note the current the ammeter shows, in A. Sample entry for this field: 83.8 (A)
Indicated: 1 (A)
